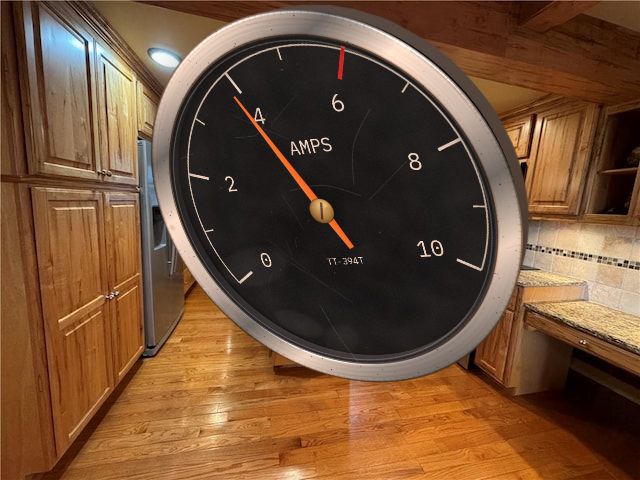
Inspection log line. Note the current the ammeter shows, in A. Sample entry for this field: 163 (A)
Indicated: 4 (A)
